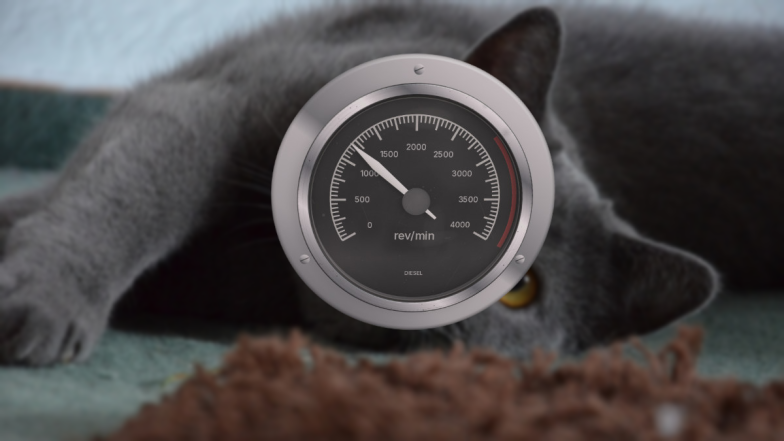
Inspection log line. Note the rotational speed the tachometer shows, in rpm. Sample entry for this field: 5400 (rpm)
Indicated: 1200 (rpm)
